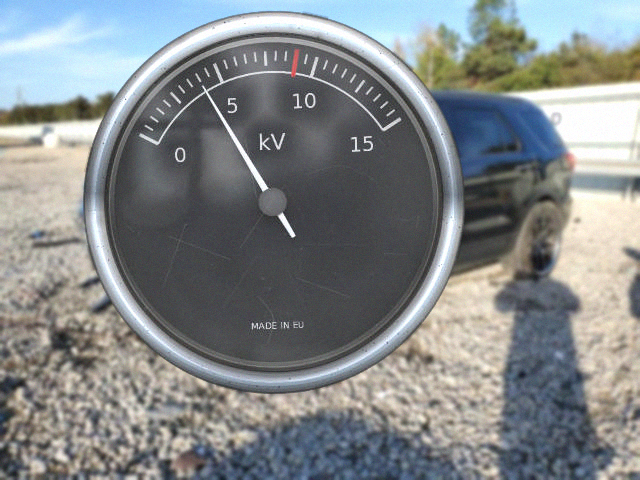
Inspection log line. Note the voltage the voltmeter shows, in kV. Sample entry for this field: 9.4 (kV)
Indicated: 4 (kV)
